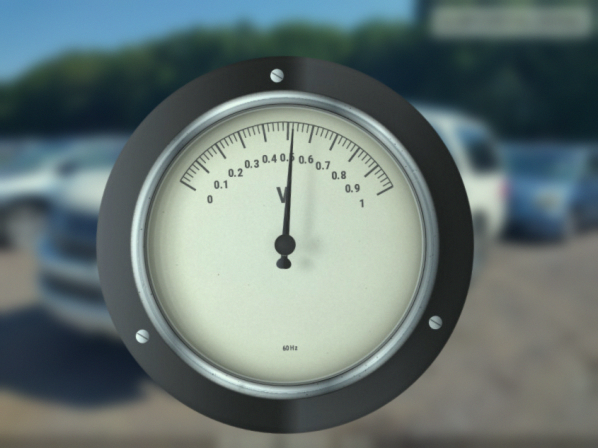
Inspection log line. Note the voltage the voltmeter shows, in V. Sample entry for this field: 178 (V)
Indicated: 0.52 (V)
